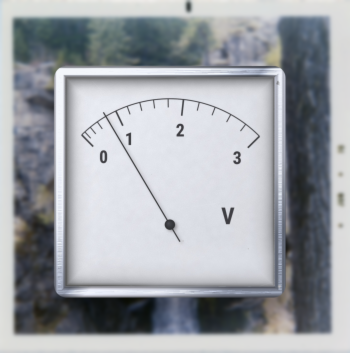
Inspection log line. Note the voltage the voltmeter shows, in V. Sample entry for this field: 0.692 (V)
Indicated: 0.8 (V)
